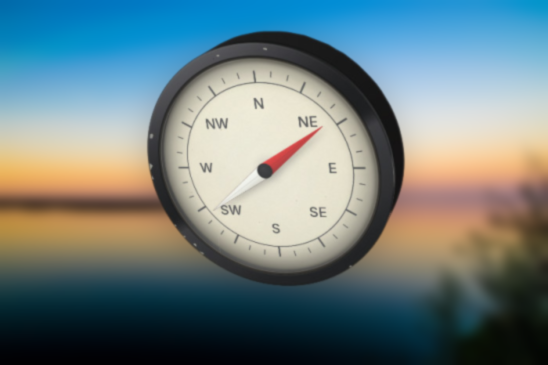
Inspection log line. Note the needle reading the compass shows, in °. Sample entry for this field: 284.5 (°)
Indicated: 55 (°)
